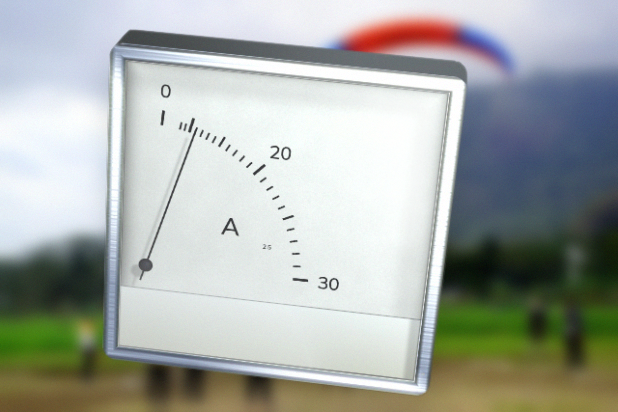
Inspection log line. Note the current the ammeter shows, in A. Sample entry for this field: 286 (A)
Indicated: 11 (A)
